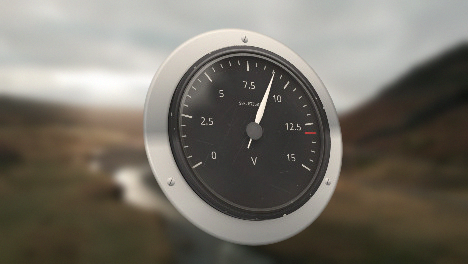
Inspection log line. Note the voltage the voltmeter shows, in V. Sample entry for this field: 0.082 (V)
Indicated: 9 (V)
